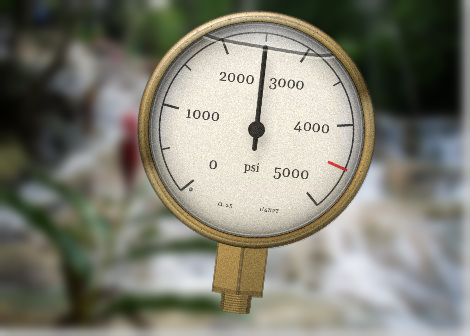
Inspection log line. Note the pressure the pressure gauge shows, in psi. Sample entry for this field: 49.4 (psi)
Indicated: 2500 (psi)
